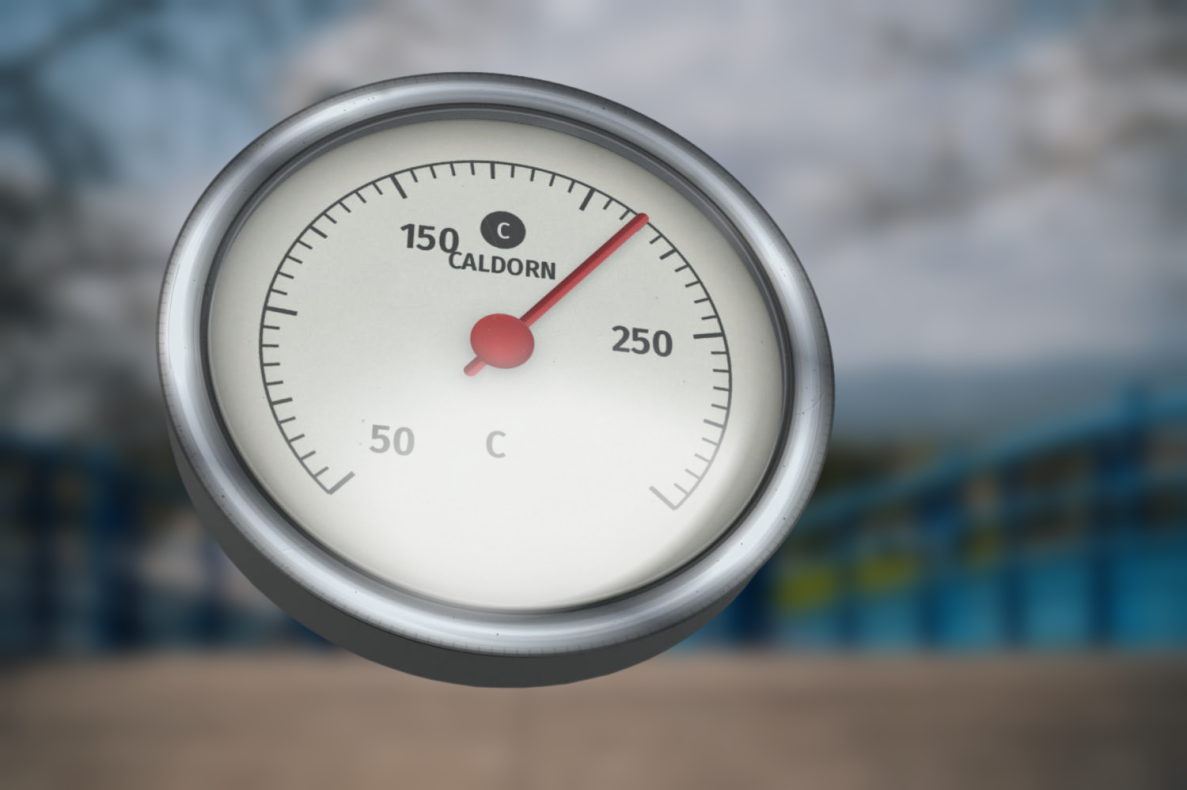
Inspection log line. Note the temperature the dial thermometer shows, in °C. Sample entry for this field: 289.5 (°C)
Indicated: 215 (°C)
